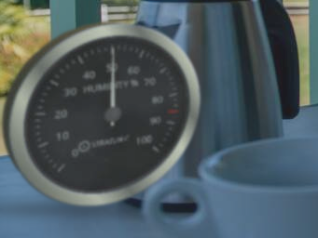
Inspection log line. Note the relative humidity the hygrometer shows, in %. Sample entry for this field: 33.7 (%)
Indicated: 50 (%)
